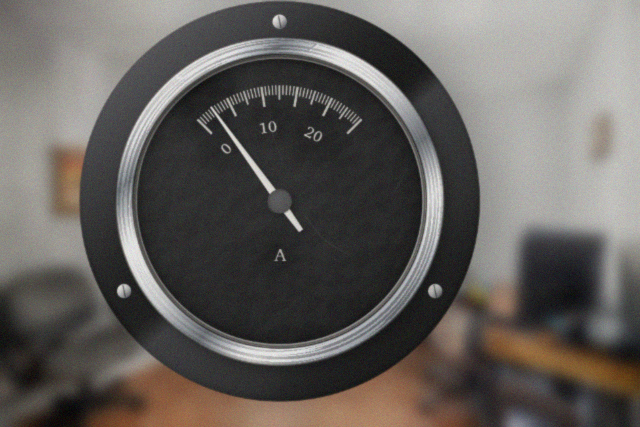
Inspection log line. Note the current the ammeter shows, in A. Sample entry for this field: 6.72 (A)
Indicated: 2.5 (A)
